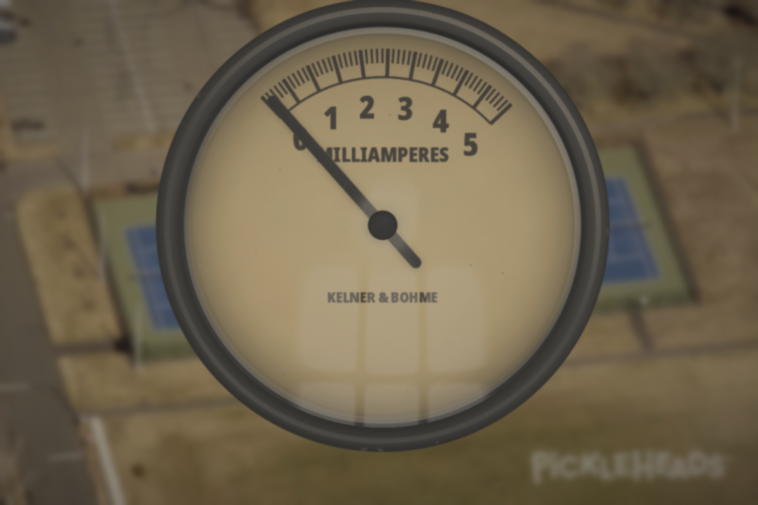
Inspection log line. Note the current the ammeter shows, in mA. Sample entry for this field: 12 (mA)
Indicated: 0.1 (mA)
